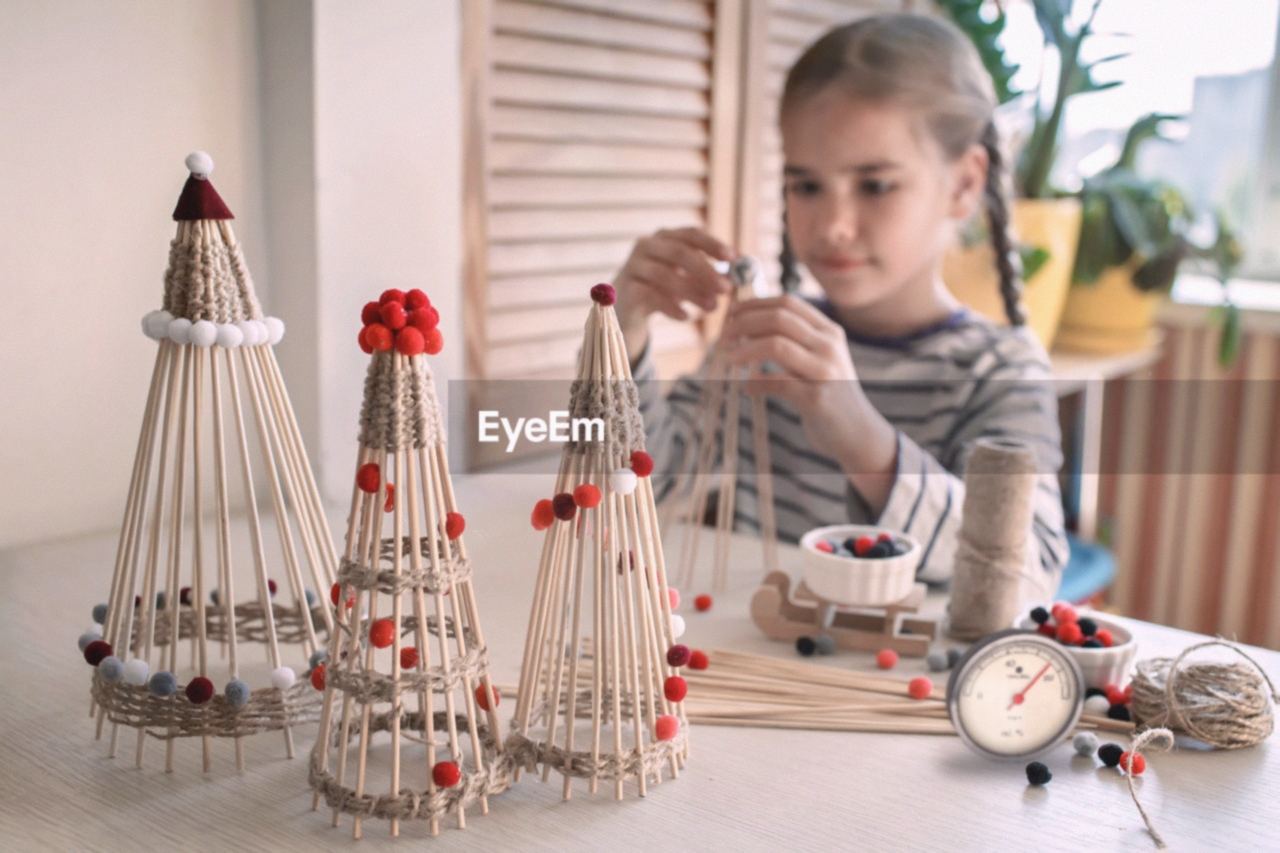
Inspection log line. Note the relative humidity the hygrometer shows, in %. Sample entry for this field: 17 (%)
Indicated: 70 (%)
